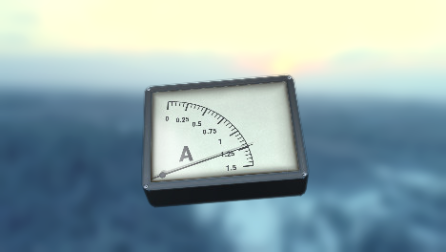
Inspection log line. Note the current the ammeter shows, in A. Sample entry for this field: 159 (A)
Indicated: 1.25 (A)
